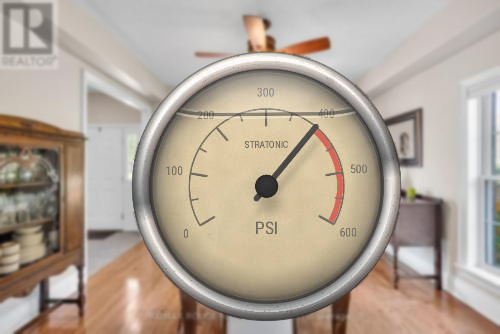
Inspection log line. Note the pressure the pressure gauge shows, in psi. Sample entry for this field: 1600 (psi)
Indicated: 400 (psi)
